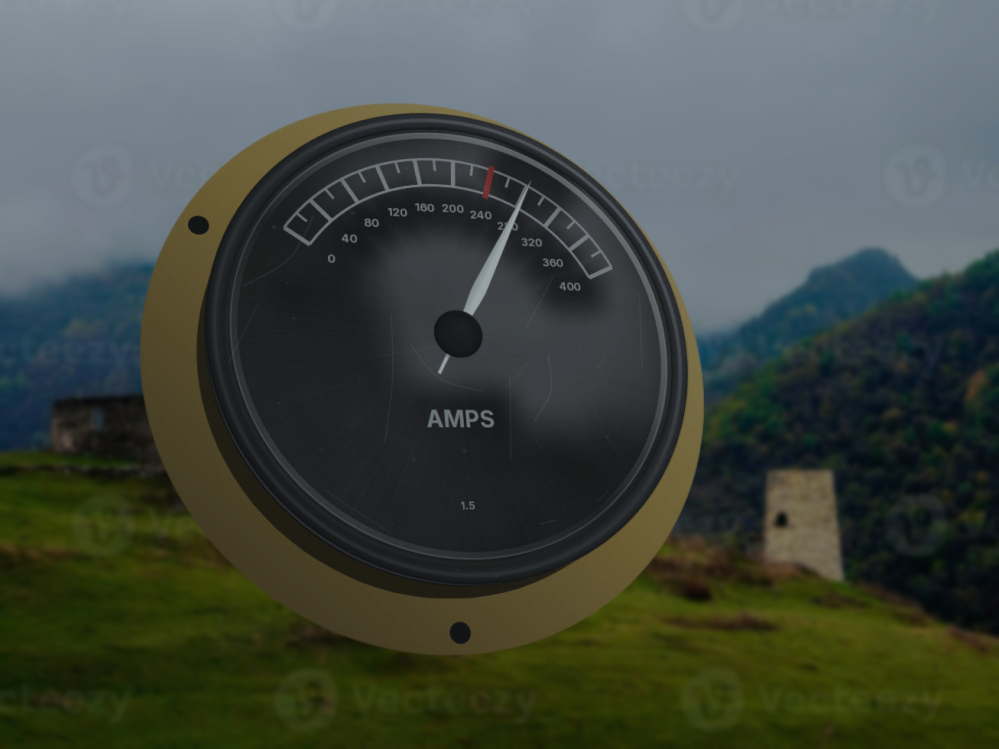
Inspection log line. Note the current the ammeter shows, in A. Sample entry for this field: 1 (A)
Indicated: 280 (A)
